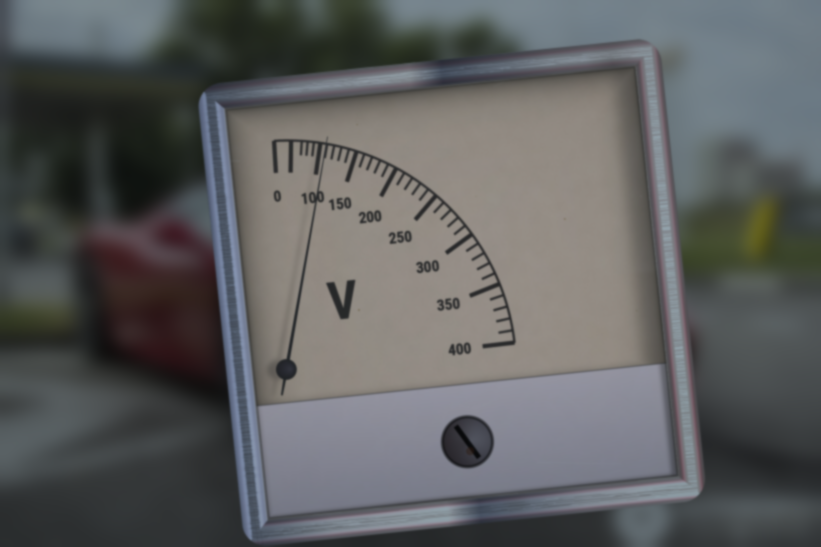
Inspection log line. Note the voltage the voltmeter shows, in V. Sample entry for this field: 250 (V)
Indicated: 110 (V)
